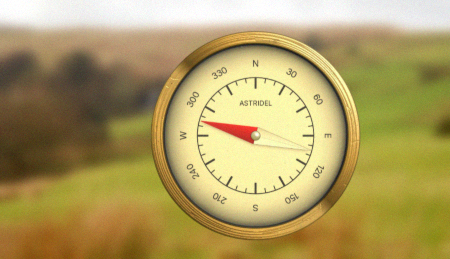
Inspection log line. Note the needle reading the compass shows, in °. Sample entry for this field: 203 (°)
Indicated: 285 (°)
